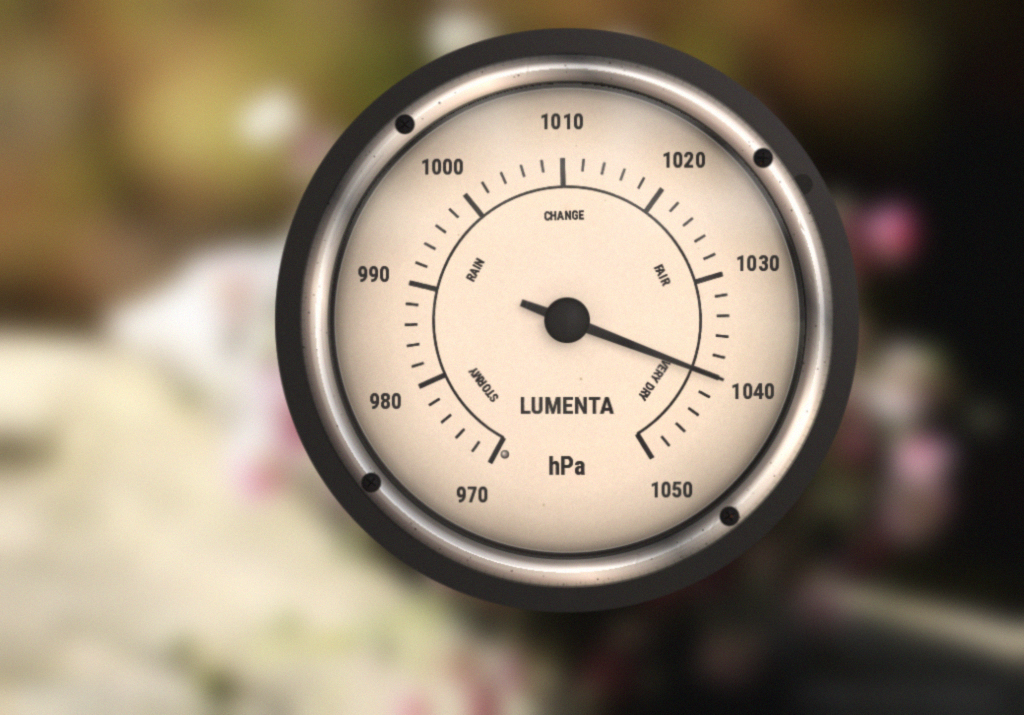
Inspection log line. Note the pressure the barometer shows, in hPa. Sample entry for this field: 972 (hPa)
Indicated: 1040 (hPa)
